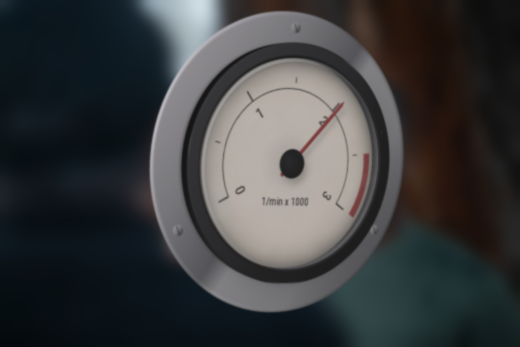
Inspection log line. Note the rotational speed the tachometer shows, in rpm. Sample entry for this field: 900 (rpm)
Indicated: 2000 (rpm)
